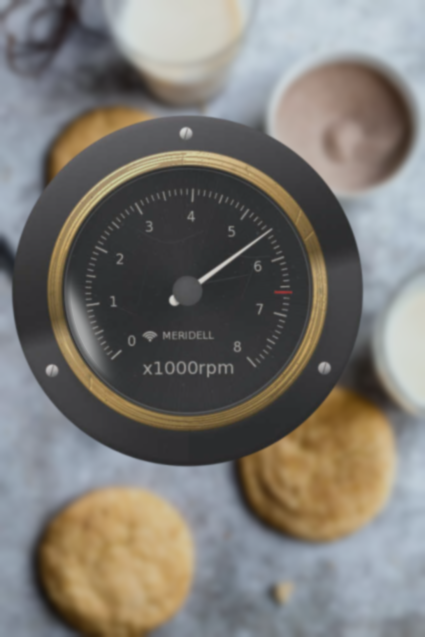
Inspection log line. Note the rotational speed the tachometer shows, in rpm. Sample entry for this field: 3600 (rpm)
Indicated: 5500 (rpm)
